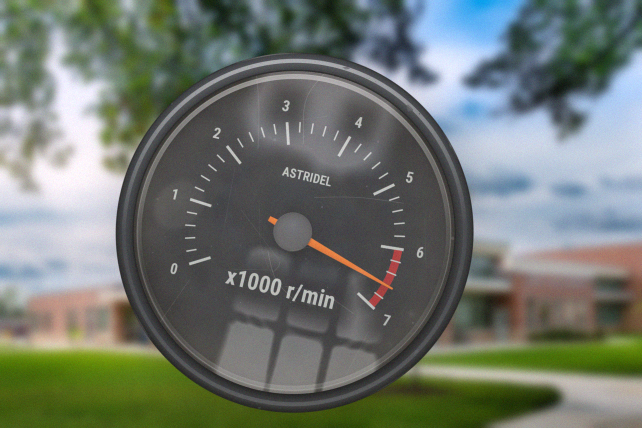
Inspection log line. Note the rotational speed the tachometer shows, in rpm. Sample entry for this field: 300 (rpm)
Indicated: 6600 (rpm)
